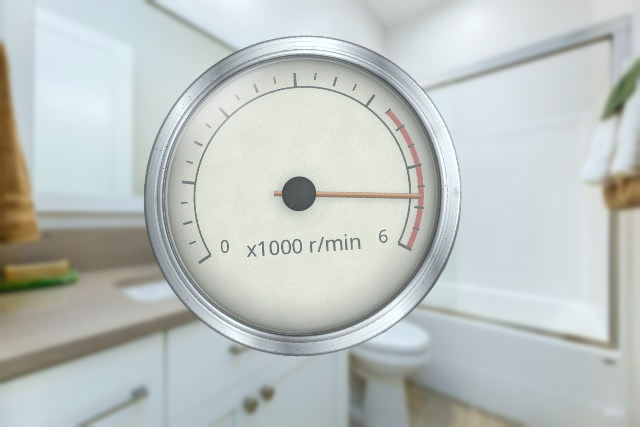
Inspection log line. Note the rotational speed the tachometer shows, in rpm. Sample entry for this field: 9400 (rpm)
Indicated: 5375 (rpm)
